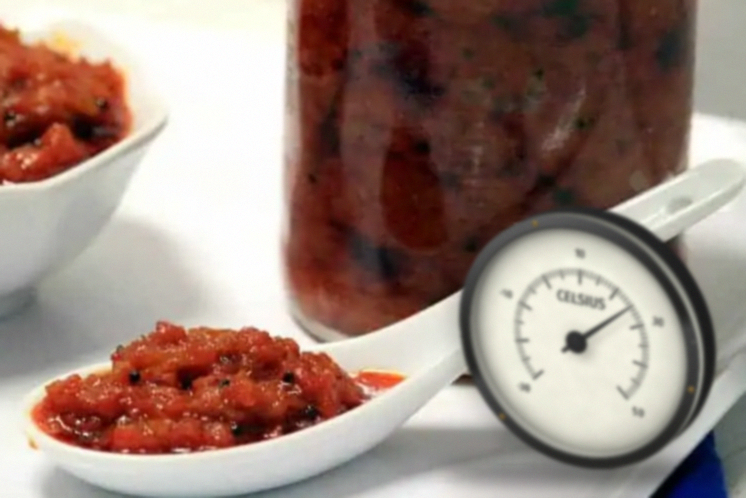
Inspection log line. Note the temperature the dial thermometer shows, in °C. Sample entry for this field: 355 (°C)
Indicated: 25 (°C)
